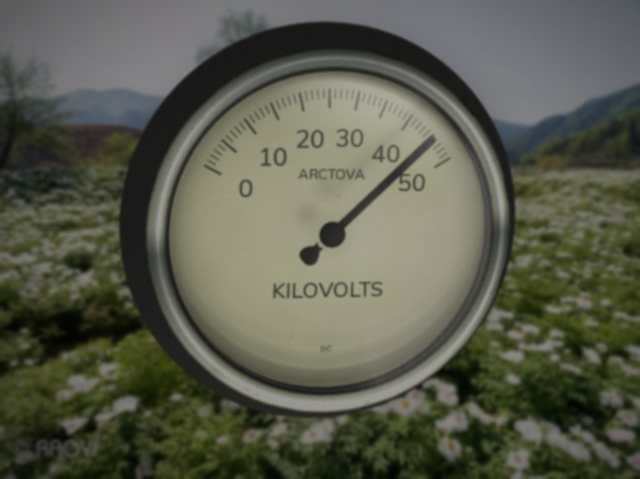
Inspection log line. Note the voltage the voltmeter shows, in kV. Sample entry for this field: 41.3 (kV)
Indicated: 45 (kV)
